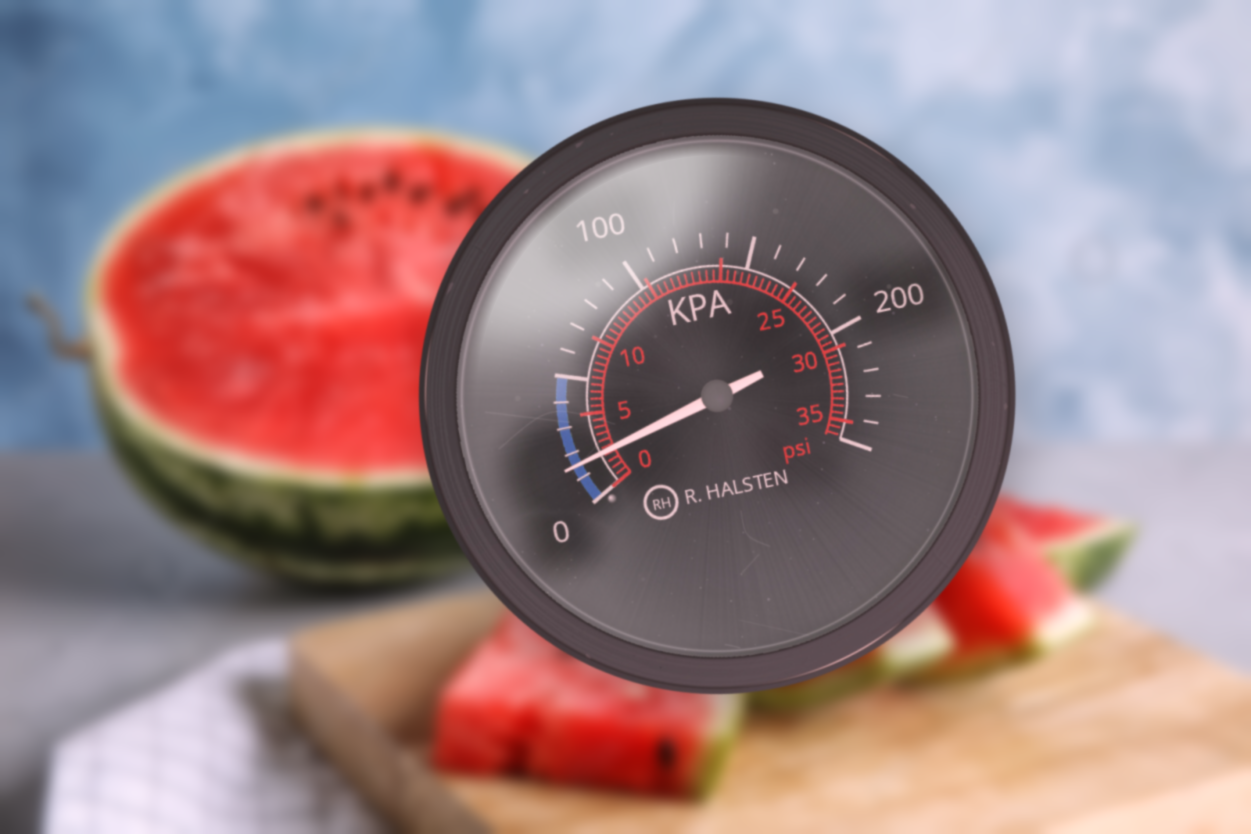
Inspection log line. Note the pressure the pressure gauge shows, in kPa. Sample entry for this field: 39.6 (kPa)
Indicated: 15 (kPa)
